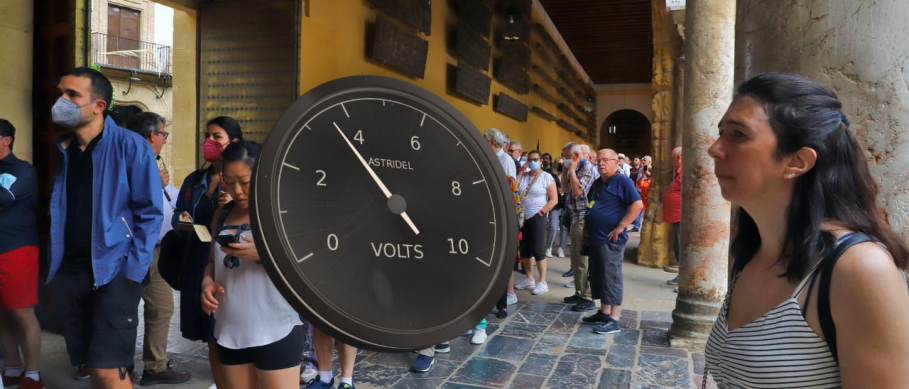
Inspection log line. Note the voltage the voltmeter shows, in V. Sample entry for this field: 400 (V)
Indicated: 3.5 (V)
